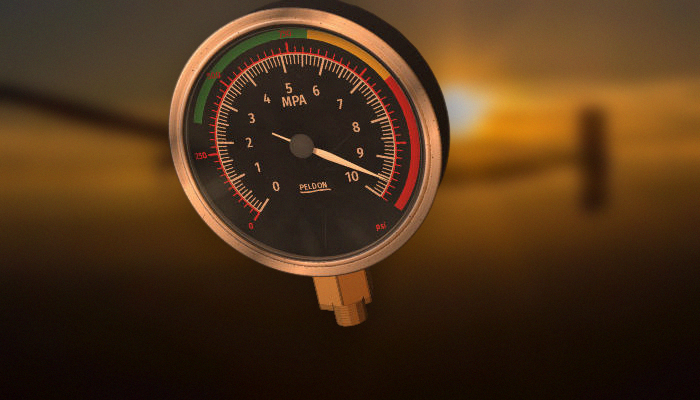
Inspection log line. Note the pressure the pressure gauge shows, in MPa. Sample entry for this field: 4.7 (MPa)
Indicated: 9.5 (MPa)
